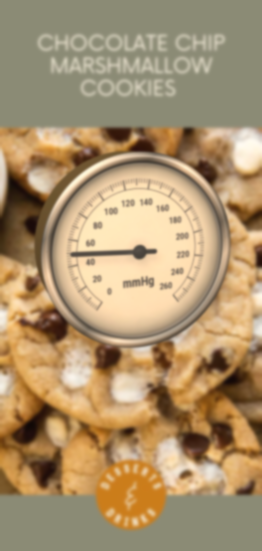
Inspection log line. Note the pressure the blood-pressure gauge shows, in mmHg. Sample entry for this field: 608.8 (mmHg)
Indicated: 50 (mmHg)
